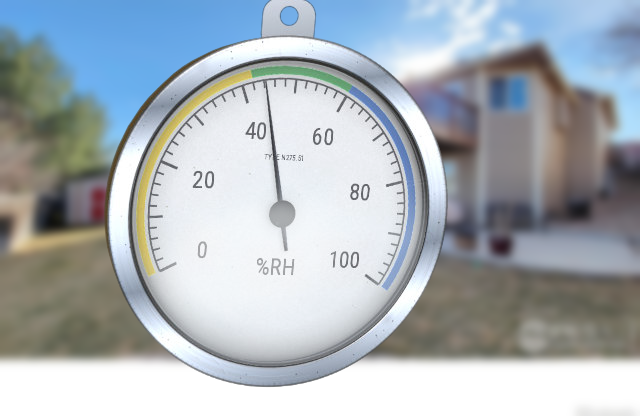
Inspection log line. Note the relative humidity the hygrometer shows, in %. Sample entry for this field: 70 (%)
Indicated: 44 (%)
